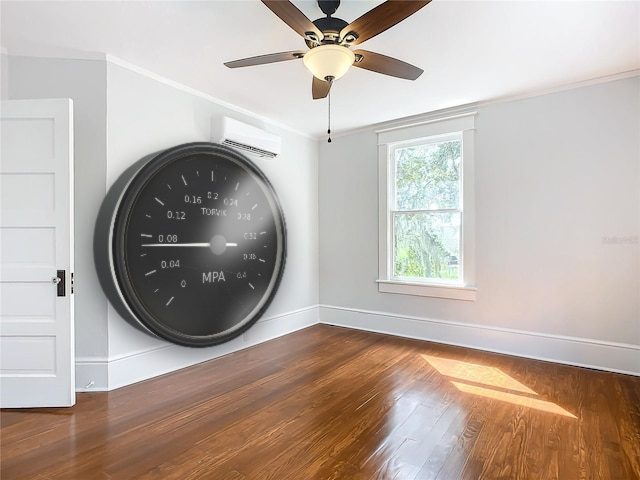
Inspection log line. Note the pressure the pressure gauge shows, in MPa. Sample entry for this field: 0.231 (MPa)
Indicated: 0.07 (MPa)
